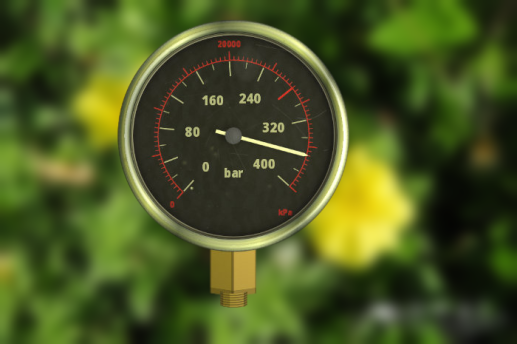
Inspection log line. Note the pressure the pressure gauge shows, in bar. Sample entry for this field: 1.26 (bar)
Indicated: 360 (bar)
